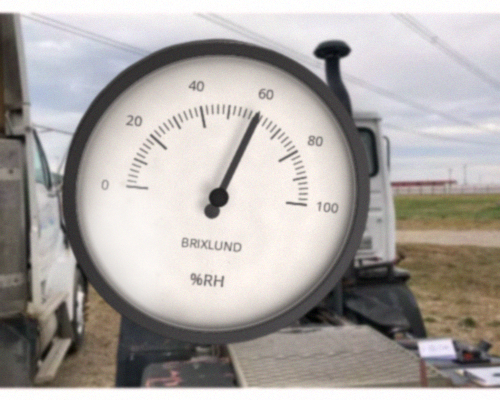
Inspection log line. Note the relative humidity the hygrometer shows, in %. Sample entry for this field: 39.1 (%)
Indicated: 60 (%)
